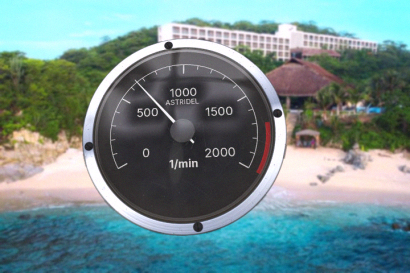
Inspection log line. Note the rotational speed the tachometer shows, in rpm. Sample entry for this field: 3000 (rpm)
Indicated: 650 (rpm)
